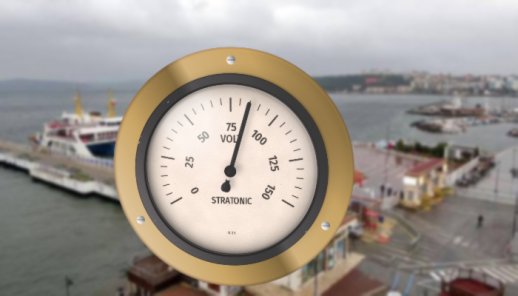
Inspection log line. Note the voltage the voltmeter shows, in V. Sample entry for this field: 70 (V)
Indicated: 85 (V)
